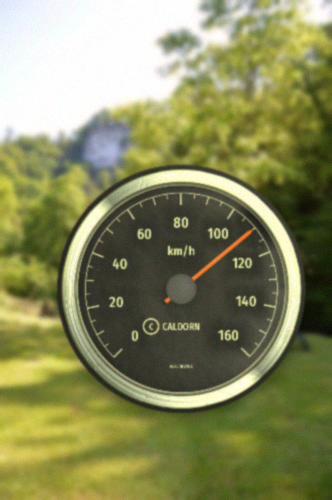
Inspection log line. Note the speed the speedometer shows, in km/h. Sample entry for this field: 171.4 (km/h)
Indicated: 110 (km/h)
